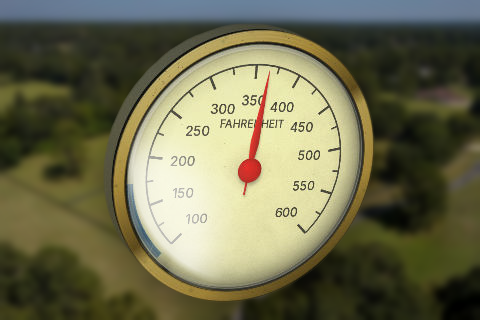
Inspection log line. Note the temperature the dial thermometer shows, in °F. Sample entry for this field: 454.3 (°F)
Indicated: 362.5 (°F)
